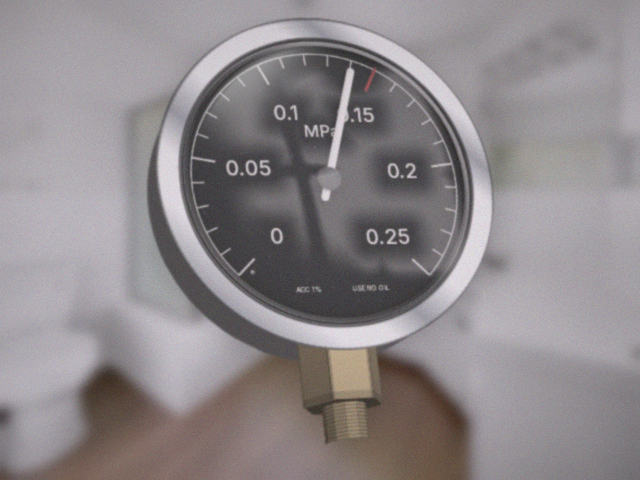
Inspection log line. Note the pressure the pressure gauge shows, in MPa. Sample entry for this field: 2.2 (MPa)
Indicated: 0.14 (MPa)
